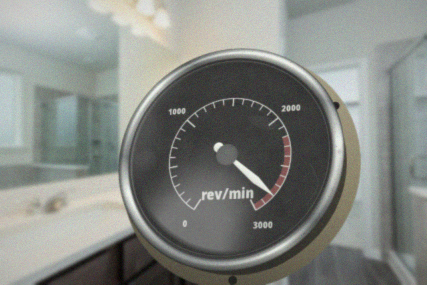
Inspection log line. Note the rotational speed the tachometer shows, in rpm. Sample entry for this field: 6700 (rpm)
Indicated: 2800 (rpm)
